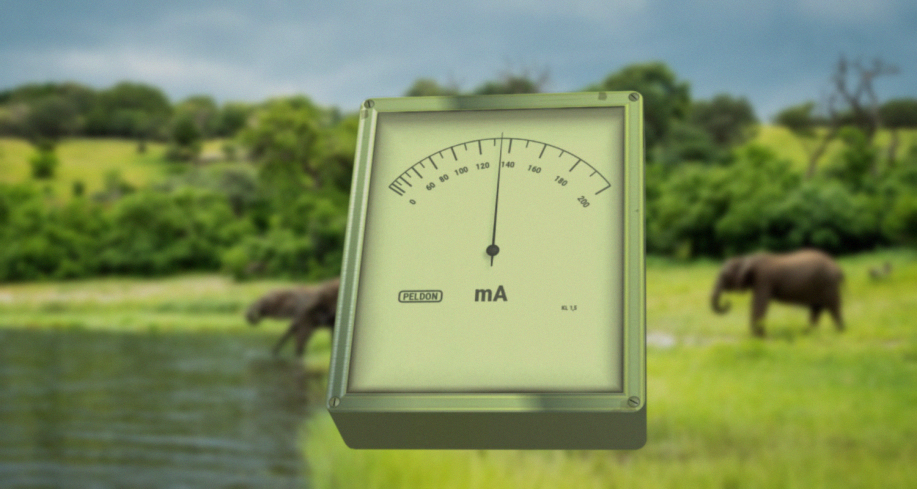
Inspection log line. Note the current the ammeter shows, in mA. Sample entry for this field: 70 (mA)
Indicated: 135 (mA)
